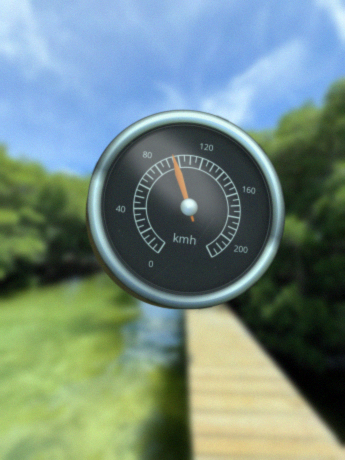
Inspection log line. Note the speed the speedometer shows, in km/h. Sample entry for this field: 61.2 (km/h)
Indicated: 95 (km/h)
